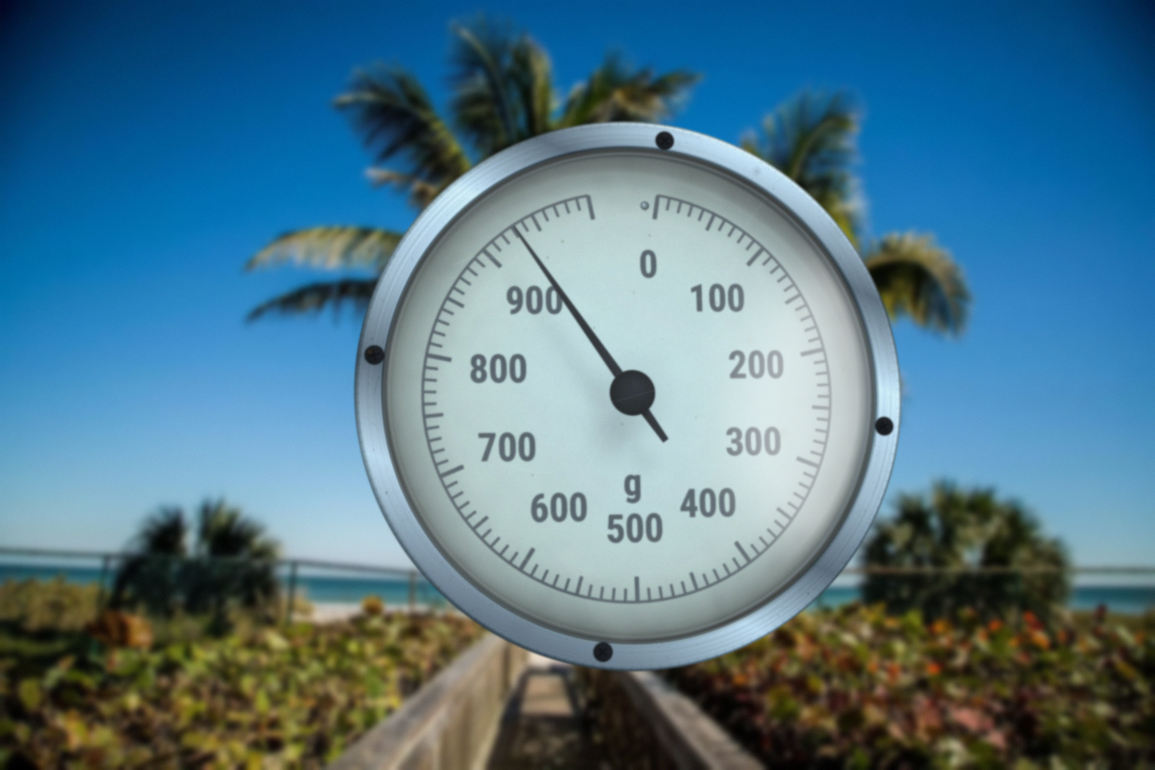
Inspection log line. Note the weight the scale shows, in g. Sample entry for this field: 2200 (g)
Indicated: 930 (g)
